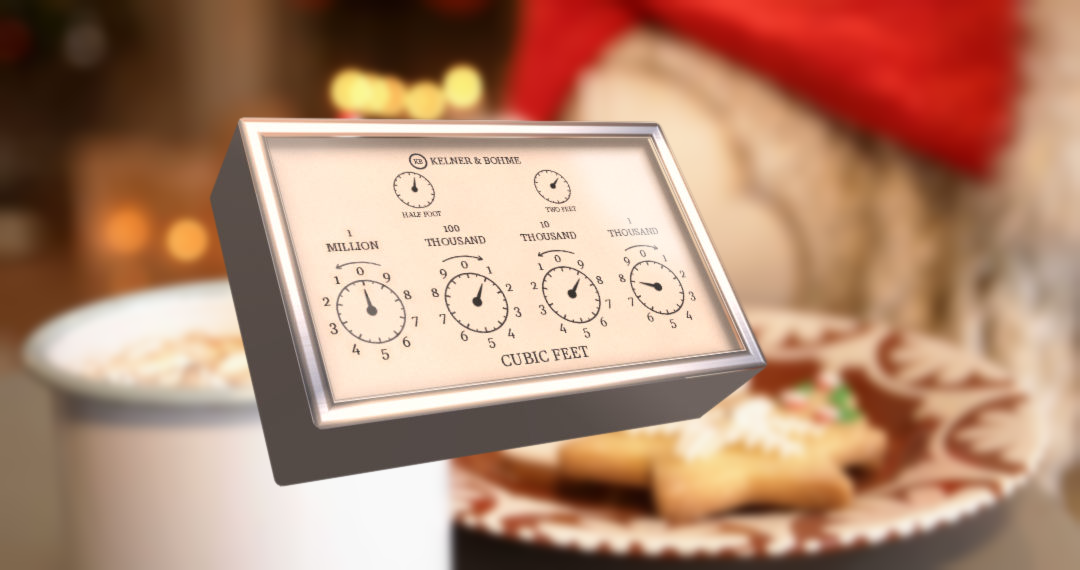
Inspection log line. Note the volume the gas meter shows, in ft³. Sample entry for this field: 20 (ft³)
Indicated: 8800 (ft³)
